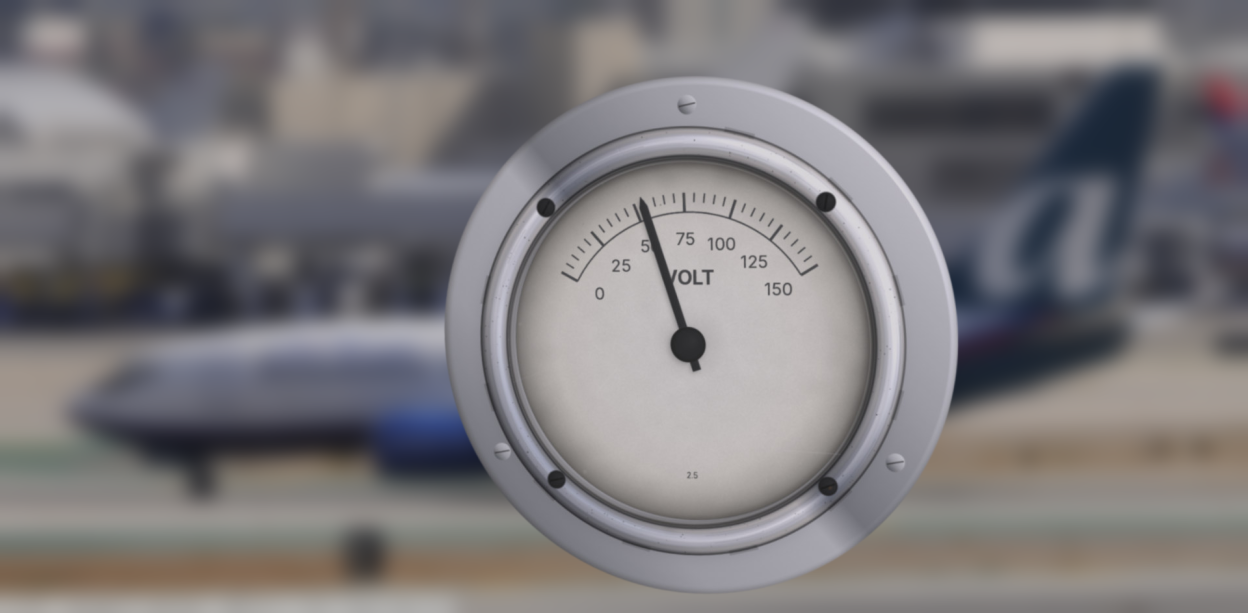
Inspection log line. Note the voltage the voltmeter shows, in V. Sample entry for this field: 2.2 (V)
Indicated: 55 (V)
